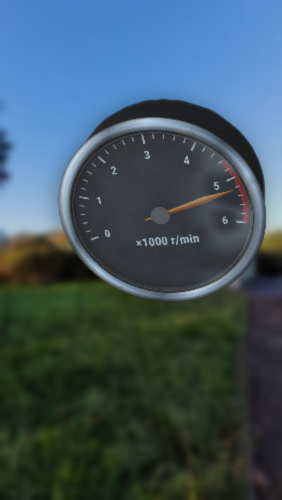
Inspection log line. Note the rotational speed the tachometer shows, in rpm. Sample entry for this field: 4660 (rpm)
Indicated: 5200 (rpm)
